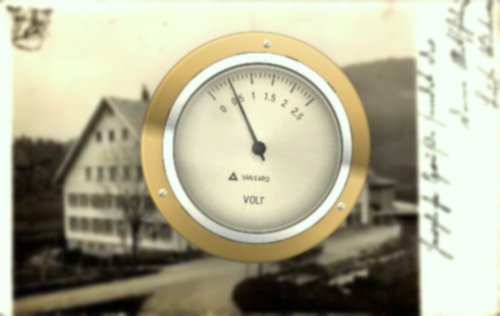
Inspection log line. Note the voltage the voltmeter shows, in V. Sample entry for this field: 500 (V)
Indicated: 0.5 (V)
